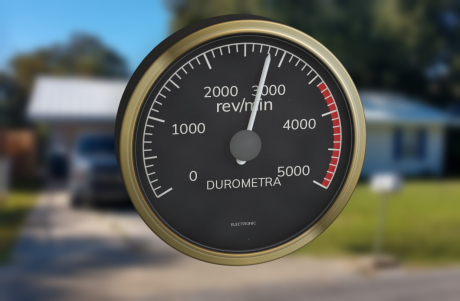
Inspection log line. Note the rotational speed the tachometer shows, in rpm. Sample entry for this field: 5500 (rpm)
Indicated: 2800 (rpm)
